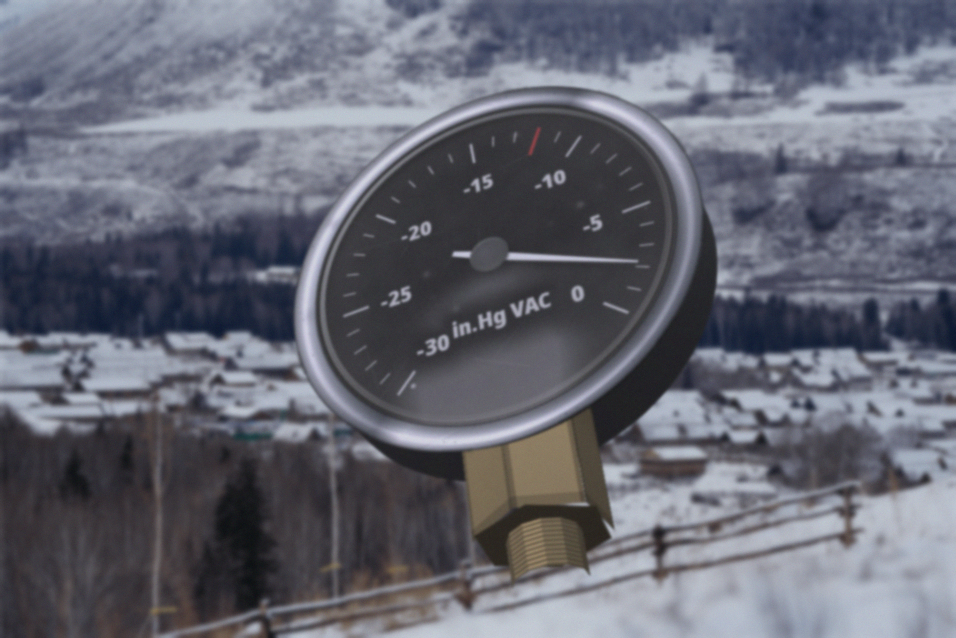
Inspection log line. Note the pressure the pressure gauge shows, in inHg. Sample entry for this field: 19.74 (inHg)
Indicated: -2 (inHg)
